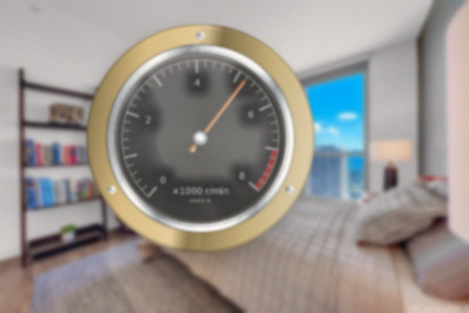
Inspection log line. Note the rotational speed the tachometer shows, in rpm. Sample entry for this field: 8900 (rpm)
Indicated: 5200 (rpm)
